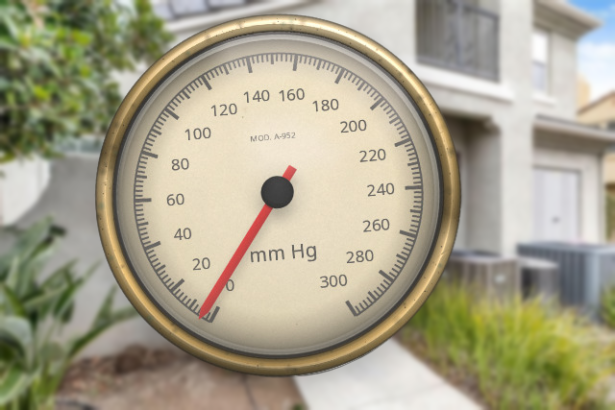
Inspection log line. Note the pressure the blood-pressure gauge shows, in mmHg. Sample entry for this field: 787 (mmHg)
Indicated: 4 (mmHg)
